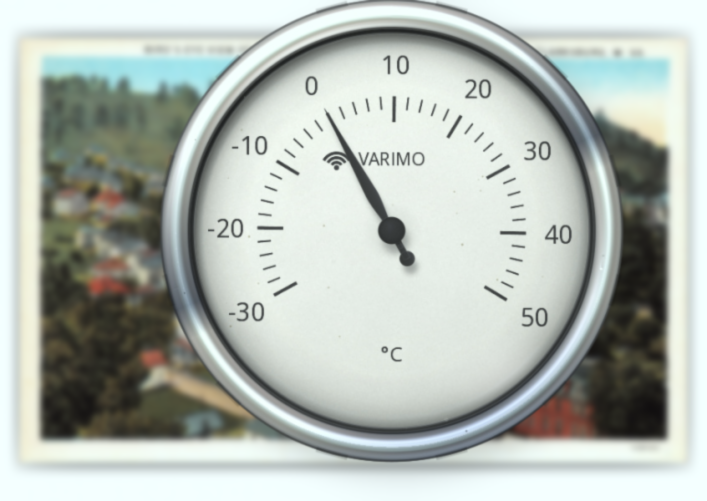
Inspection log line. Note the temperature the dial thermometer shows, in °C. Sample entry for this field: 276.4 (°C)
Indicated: 0 (°C)
